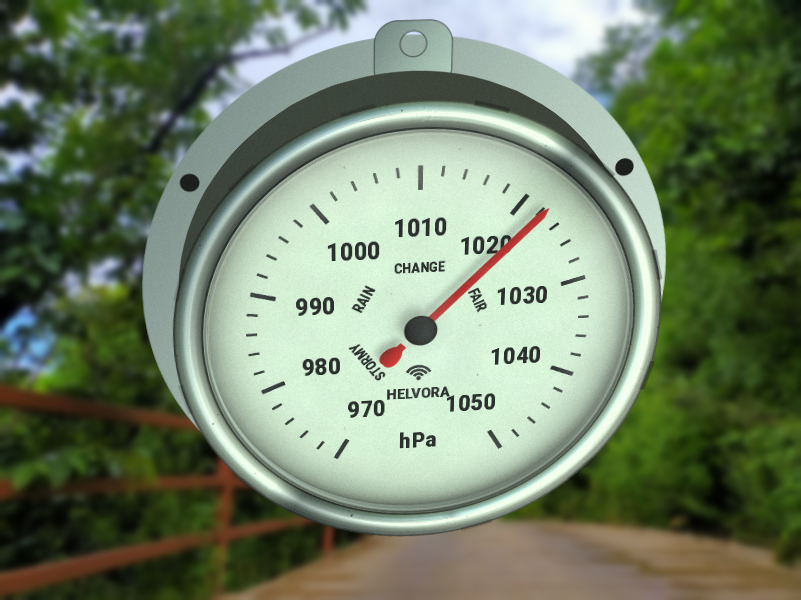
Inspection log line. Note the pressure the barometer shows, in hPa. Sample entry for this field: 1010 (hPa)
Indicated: 1022 (hPa)
